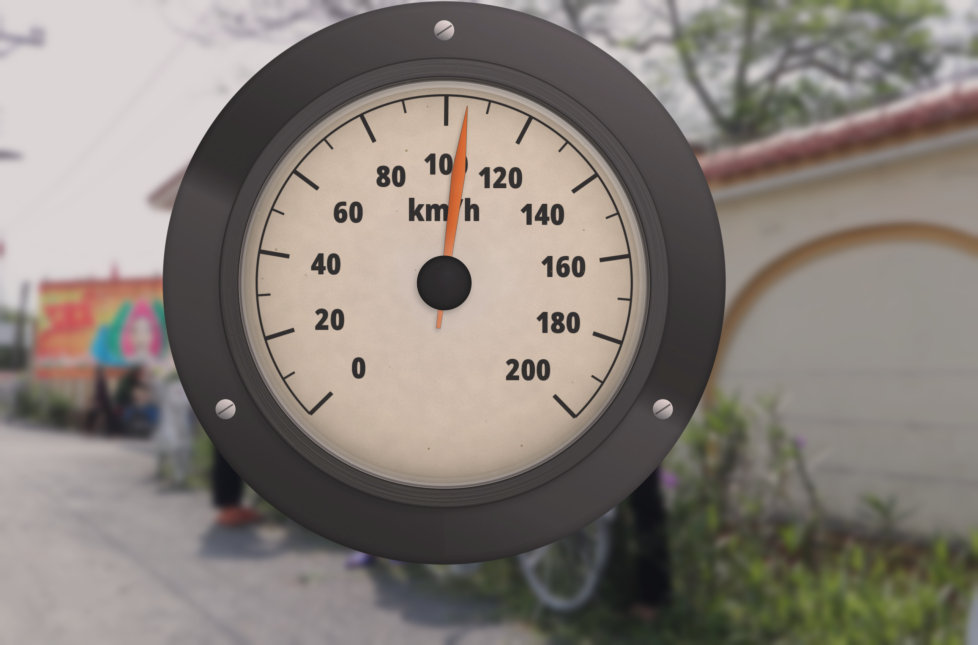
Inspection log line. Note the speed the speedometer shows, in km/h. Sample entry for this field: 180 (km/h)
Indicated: 105 (km/h)
